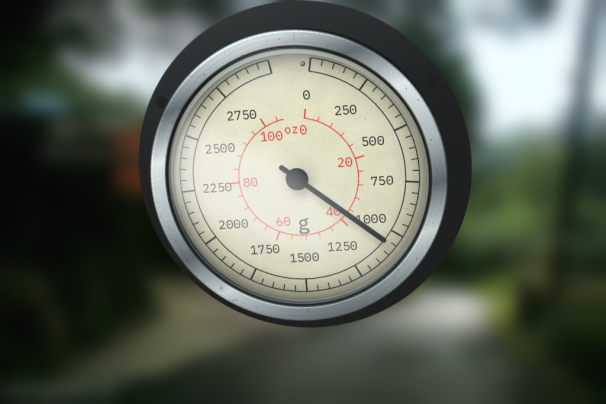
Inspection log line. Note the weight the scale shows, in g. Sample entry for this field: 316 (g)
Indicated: 1050 (g)
